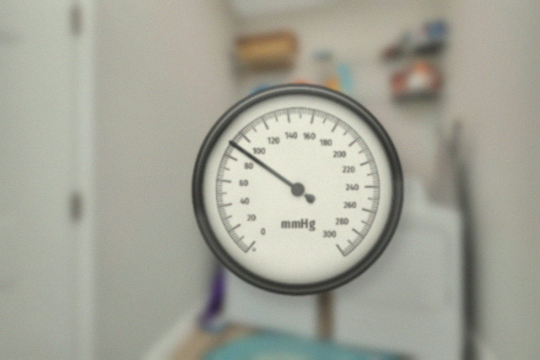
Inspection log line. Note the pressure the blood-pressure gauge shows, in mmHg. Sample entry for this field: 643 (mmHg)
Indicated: 90 (mmHg)
